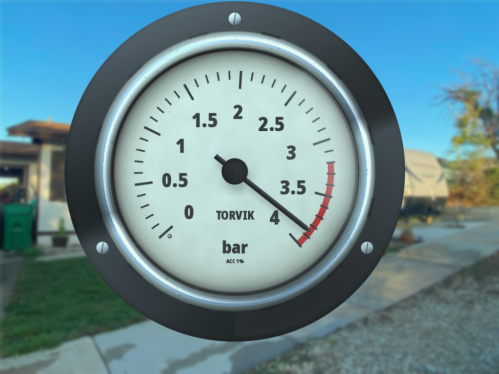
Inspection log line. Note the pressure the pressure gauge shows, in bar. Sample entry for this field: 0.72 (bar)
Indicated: 3.85 (bar)
